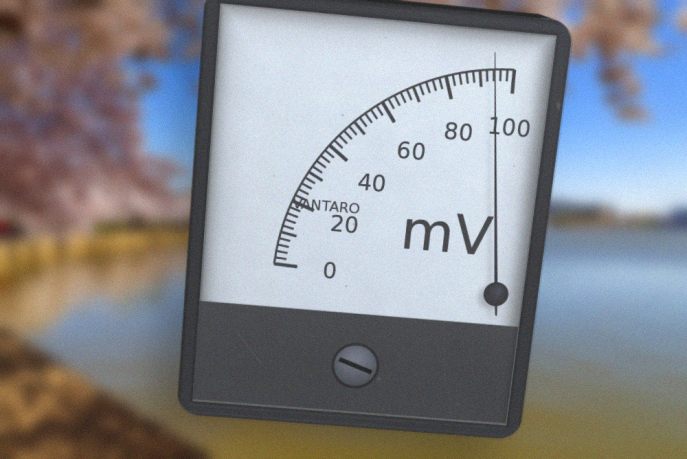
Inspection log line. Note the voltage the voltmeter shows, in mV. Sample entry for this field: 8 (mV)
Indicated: 94 (mV)
